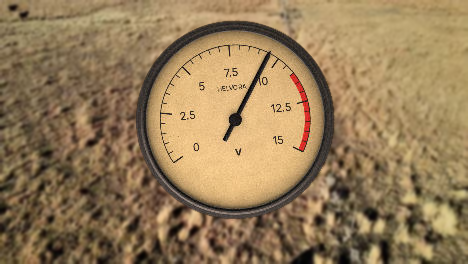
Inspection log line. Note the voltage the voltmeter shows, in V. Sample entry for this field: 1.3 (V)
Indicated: 9.5 (V)
